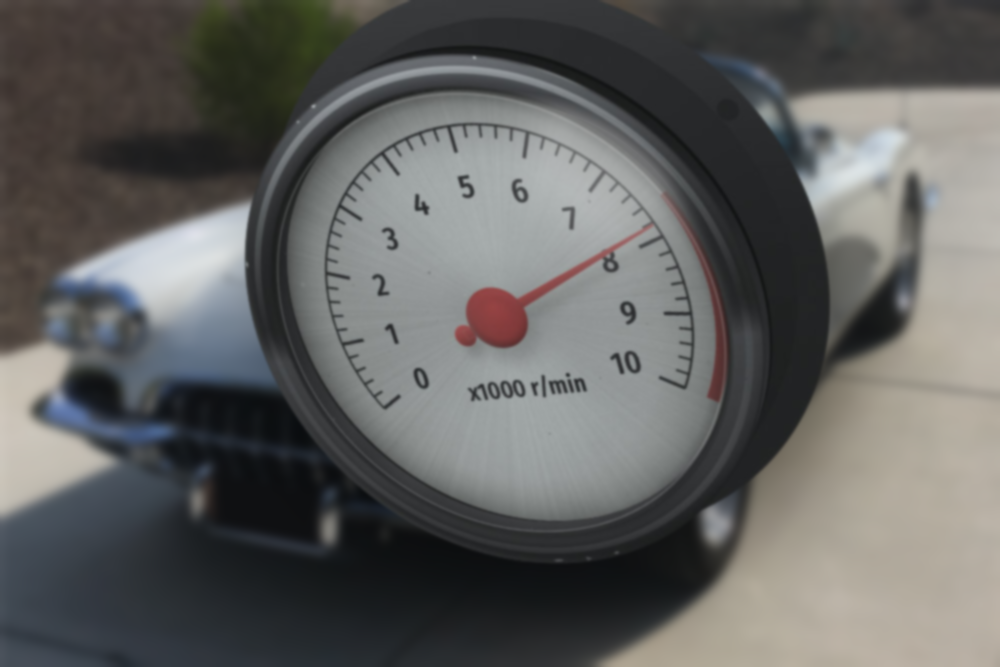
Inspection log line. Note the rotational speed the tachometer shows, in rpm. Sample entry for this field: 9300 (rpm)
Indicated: 7800 (rpm)
